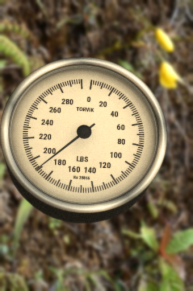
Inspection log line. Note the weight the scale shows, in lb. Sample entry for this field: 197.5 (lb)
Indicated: 190 (lb)
